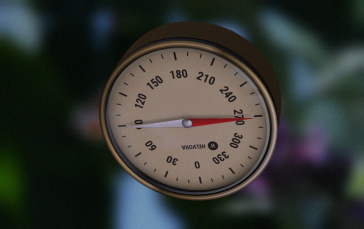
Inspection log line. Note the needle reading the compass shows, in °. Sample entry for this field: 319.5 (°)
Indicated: 270 (°)
